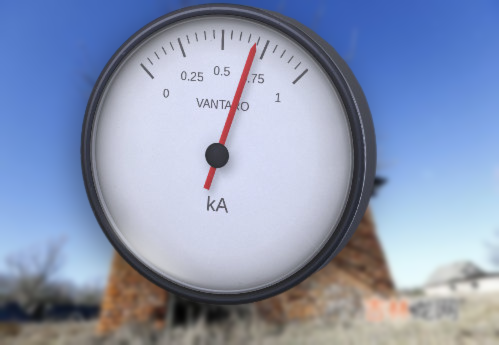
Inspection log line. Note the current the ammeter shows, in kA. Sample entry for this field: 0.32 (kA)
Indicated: 0.7 (kA)
